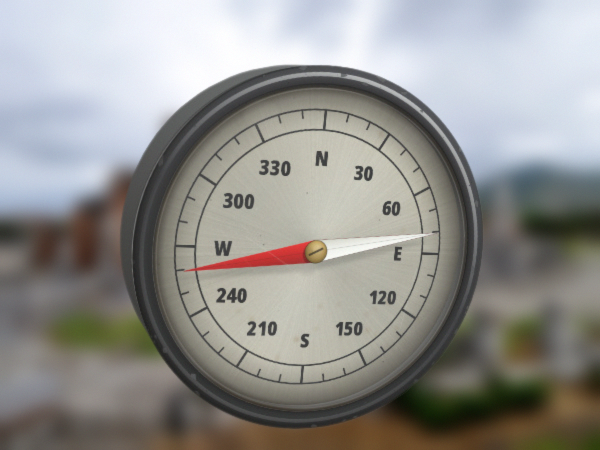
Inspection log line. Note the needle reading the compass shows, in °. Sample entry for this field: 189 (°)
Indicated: 260 (°)
